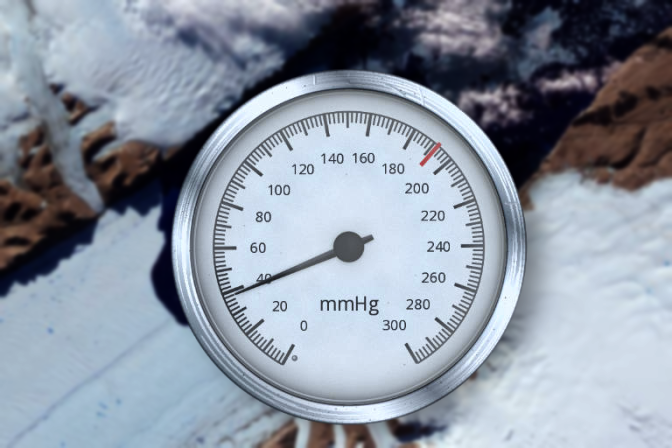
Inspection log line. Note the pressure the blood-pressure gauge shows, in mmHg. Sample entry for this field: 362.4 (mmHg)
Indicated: 38 (mmHg)
